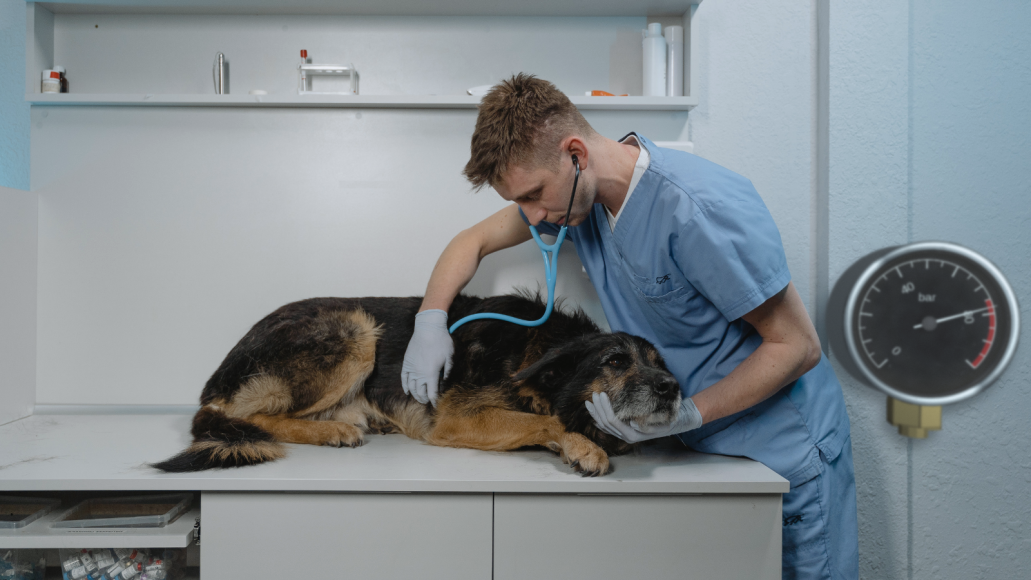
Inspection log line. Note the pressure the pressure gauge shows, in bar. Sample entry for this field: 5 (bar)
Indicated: 77.5 (bar)
